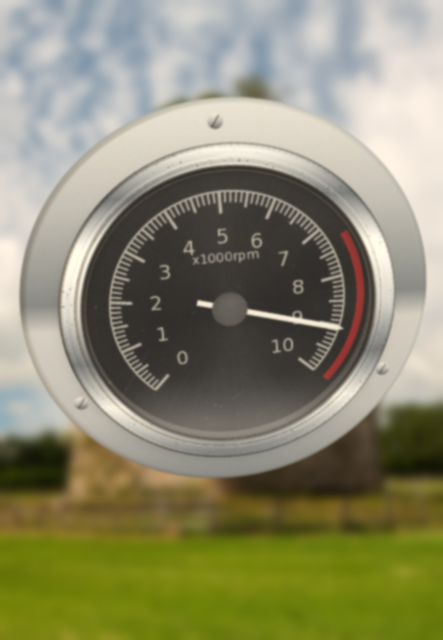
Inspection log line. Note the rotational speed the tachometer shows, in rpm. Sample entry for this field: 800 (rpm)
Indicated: 9000 (rpm)
